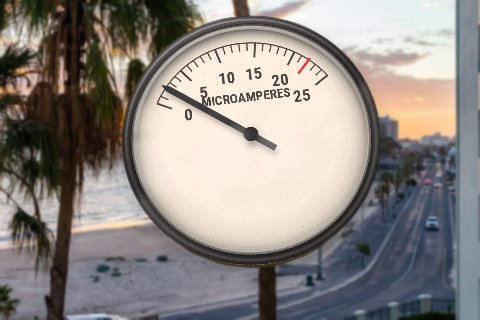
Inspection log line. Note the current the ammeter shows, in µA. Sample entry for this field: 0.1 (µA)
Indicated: 2 (µA)
